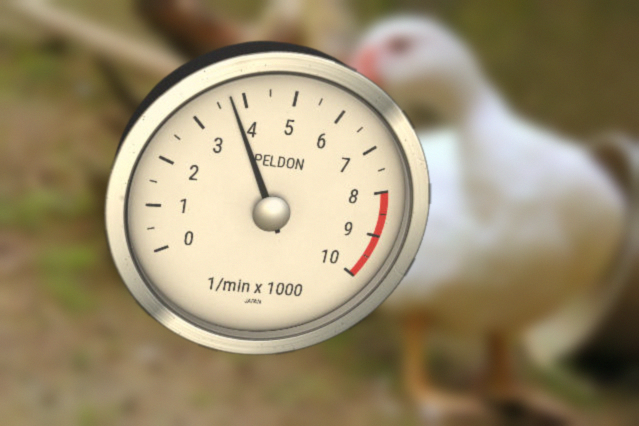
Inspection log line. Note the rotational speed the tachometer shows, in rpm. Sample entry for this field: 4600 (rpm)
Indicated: 3750 (rpm)
